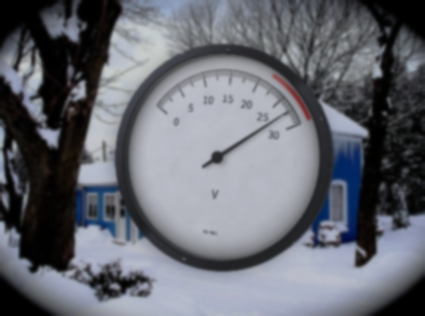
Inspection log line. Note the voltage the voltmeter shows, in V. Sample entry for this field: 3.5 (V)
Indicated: 27.5 (V)
